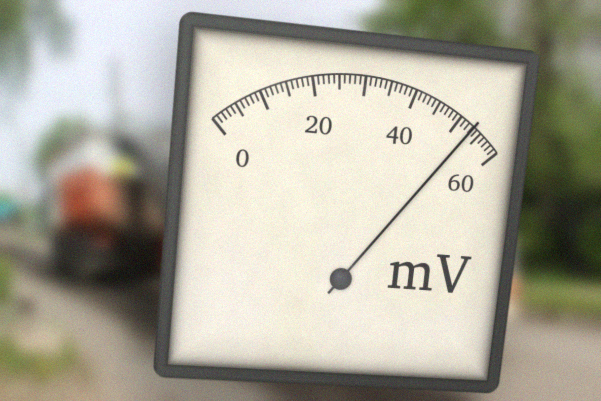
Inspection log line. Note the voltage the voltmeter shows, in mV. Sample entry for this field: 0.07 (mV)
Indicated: 53 (mV)
